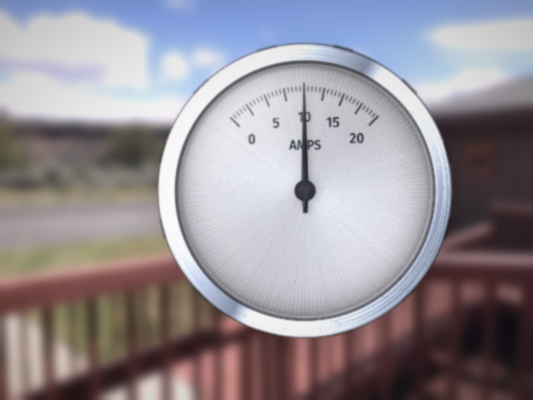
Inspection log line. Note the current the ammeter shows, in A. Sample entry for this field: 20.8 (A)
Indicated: 10 (A)
